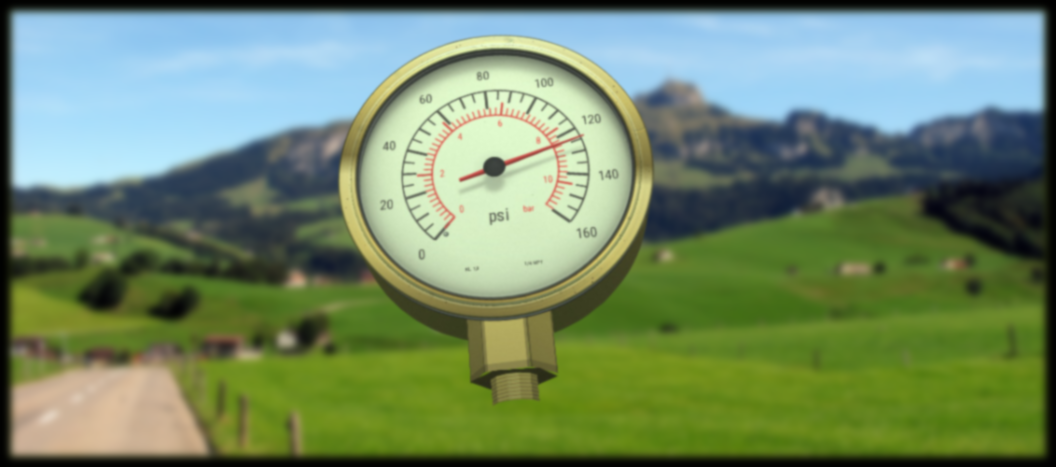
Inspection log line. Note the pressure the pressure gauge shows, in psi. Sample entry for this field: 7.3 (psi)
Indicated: 125 (psi)
